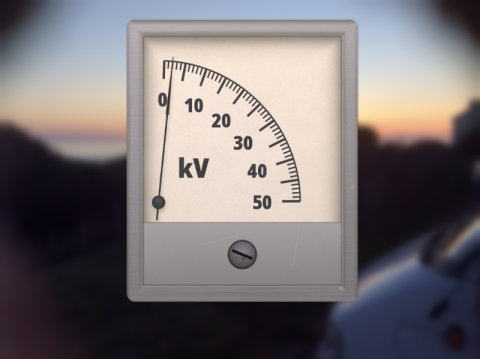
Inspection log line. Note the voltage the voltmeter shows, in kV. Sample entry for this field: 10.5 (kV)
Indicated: 2 (kV)
